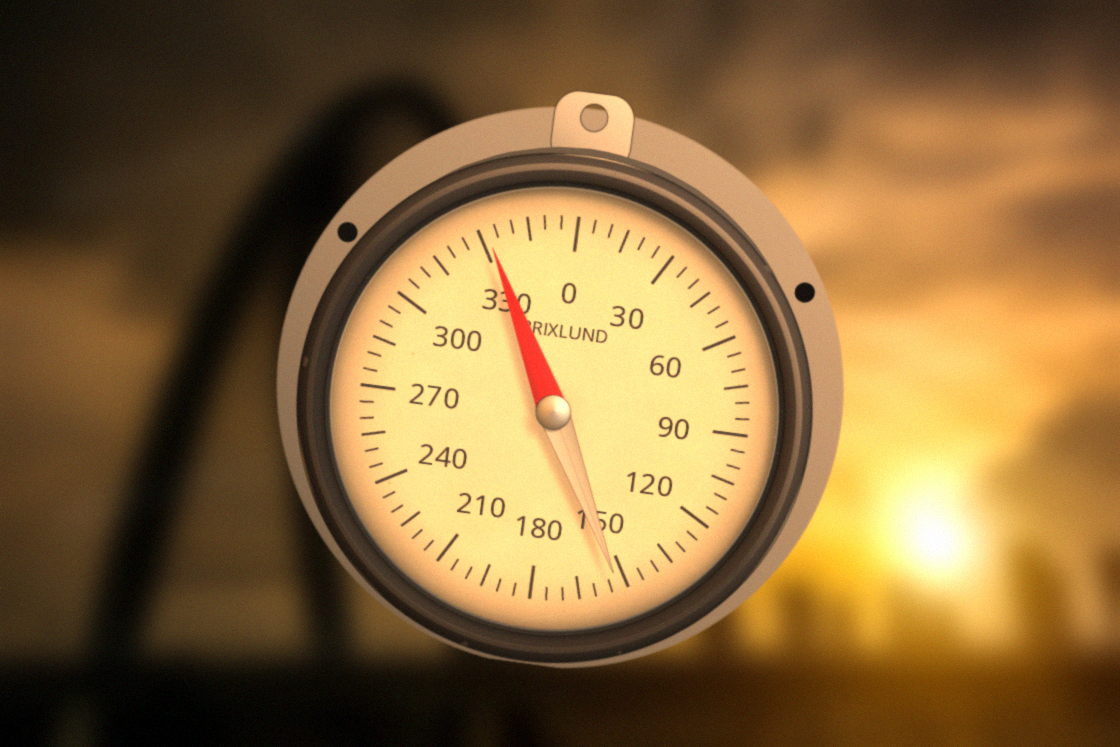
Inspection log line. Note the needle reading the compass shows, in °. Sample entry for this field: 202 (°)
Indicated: 332.5 (°)
